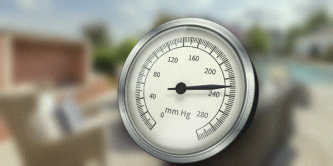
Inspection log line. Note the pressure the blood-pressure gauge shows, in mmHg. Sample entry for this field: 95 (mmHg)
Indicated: 230 (mmHg)
